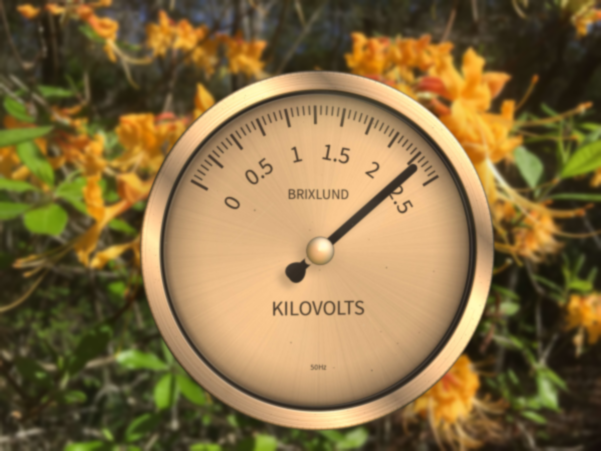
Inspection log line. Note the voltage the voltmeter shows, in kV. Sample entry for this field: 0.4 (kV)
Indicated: 2.3 (kV)
